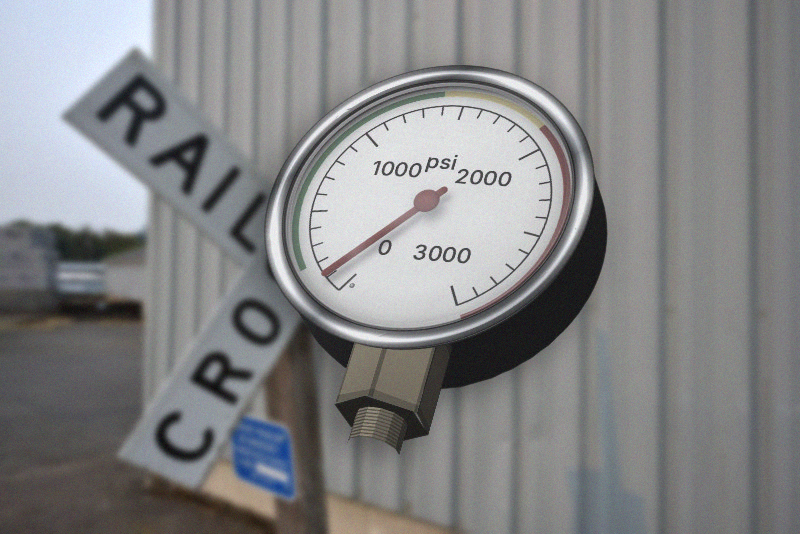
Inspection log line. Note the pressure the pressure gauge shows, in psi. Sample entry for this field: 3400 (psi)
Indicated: 100 (psi)
